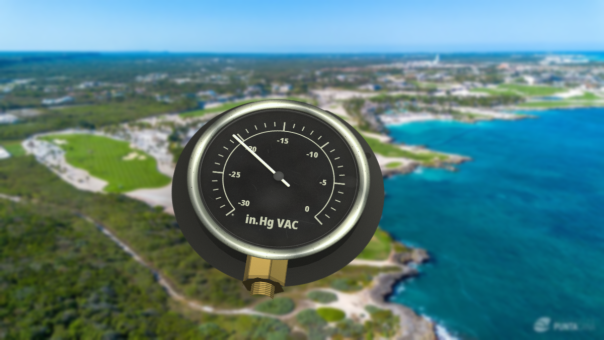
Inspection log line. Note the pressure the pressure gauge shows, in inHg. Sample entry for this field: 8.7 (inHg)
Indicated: -20.5 (inHg)
